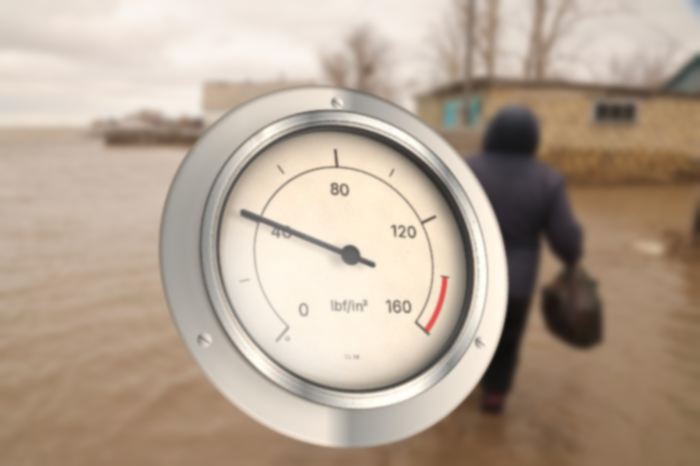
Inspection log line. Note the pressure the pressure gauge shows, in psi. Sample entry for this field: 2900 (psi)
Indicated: 40 (psi)
